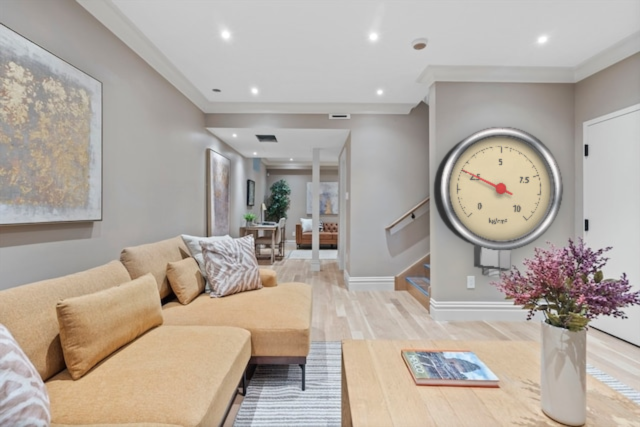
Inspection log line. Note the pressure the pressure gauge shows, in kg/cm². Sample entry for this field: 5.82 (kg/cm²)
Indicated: 2.5 (kg/cm²)
